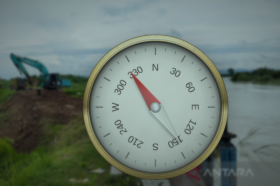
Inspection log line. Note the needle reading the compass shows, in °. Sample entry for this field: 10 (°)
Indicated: 325 (°)
